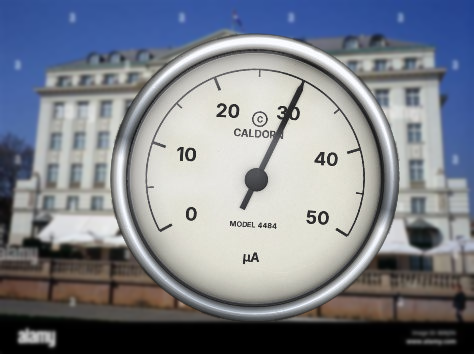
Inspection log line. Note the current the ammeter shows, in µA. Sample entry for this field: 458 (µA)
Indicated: 30 (µA)
